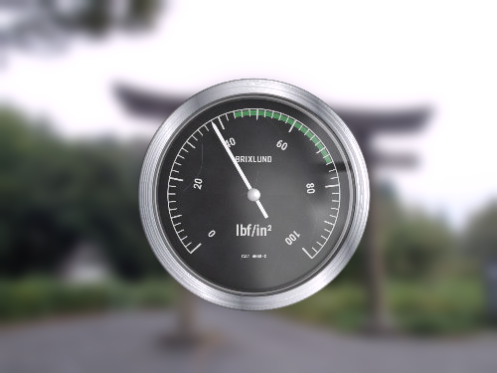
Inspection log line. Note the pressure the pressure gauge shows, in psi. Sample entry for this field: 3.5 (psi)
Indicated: 38 (psi)
